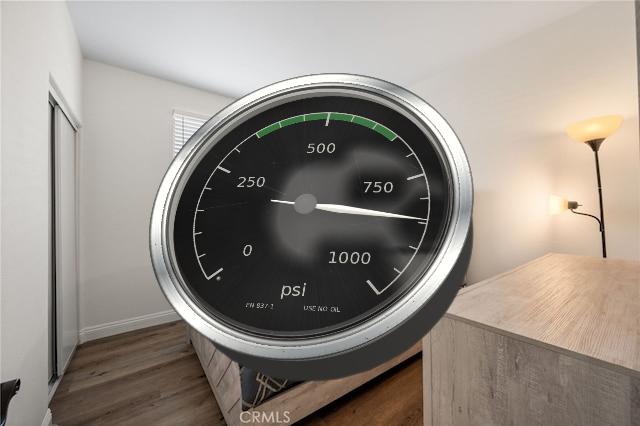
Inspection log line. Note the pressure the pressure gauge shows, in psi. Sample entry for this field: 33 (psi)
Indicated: 850 (psi)
